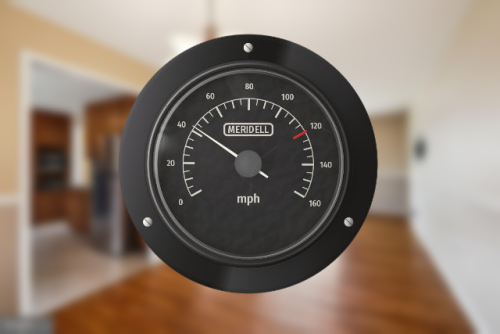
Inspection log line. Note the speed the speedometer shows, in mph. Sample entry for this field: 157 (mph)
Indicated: 42.5 (mph)
